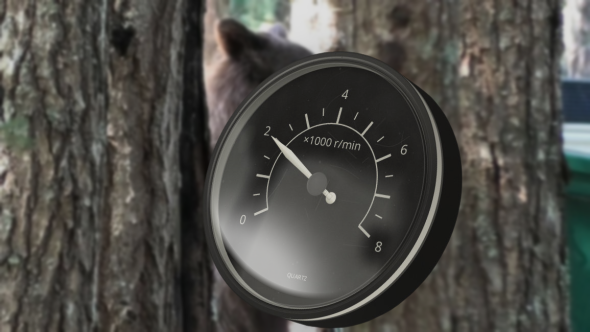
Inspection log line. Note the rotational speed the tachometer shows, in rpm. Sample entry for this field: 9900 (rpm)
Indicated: 2000 (rpm)
